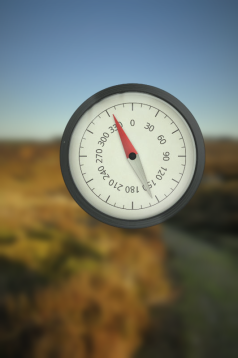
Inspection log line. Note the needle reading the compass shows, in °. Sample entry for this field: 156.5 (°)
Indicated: 335 (°)
